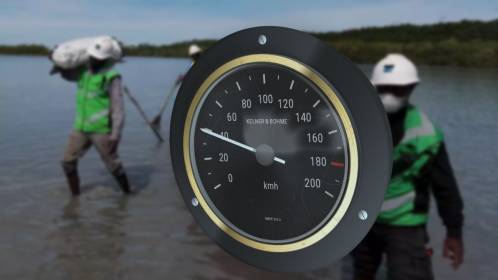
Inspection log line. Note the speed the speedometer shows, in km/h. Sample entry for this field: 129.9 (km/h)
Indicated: 40 (km/h)
